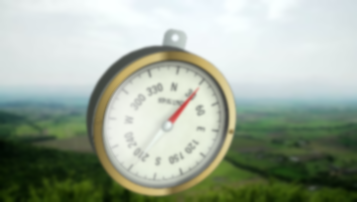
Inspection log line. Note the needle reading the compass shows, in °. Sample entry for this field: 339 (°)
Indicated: 30 (°)
